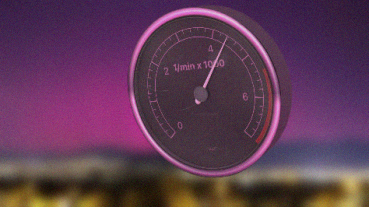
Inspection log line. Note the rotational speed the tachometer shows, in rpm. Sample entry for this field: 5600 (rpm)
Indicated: 4400 (rpm)
